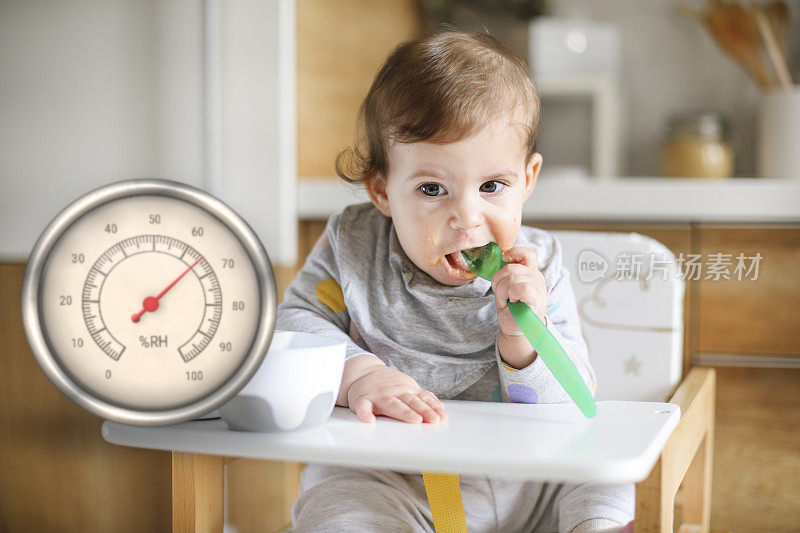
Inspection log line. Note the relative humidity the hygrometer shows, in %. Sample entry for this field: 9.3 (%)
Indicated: 65 (%)
